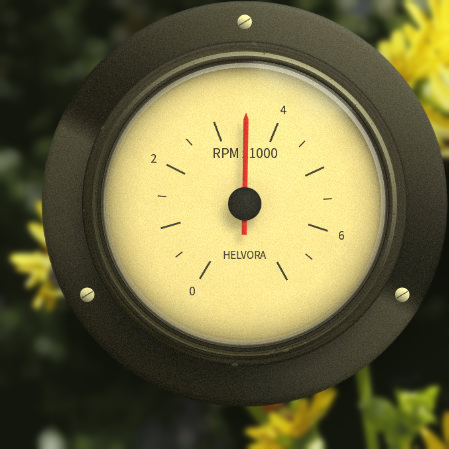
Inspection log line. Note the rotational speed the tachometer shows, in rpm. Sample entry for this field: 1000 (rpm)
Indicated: 3500 (rpm)
